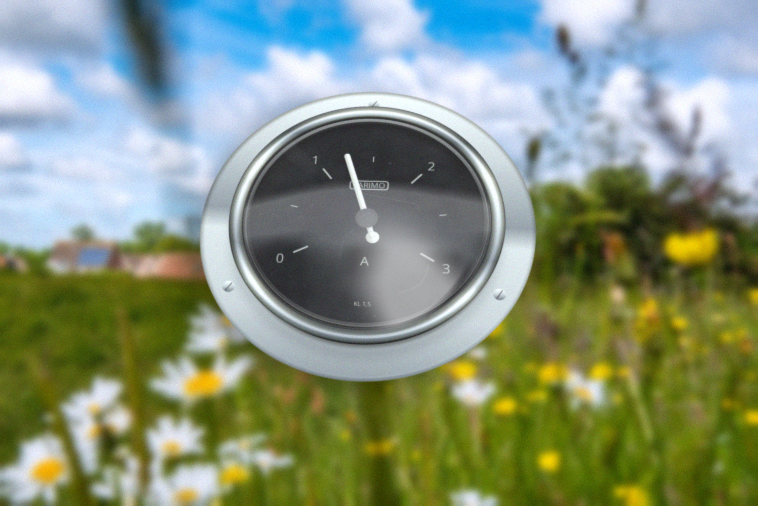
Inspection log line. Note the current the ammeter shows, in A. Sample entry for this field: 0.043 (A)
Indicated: 1.25 (A)
